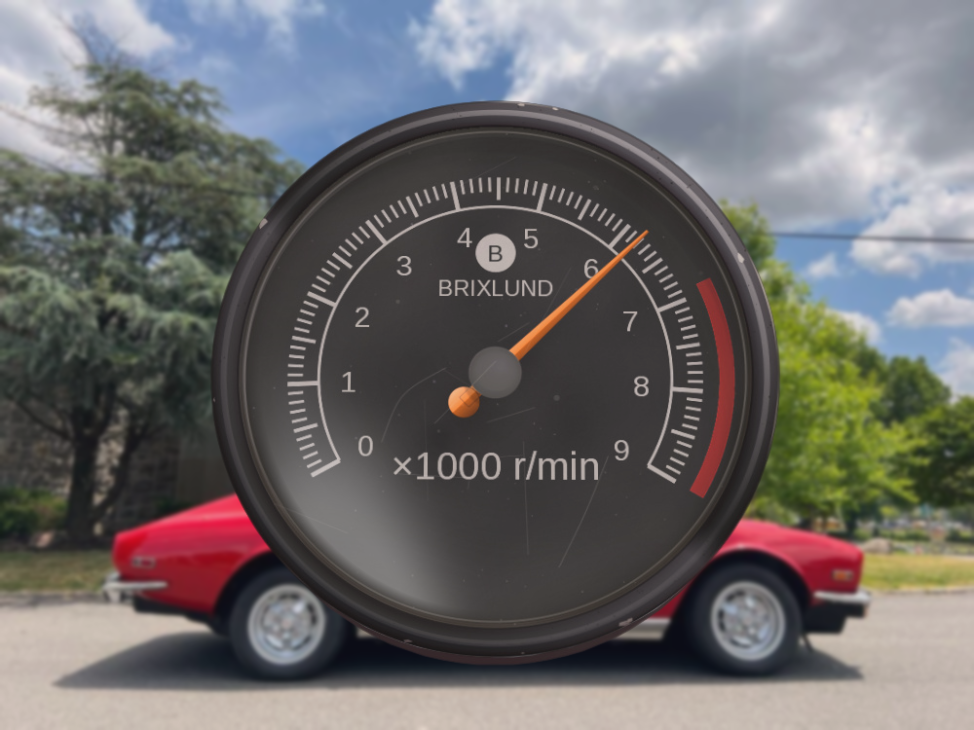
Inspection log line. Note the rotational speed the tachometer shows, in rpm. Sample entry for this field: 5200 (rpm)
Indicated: 6200 (rpm)
